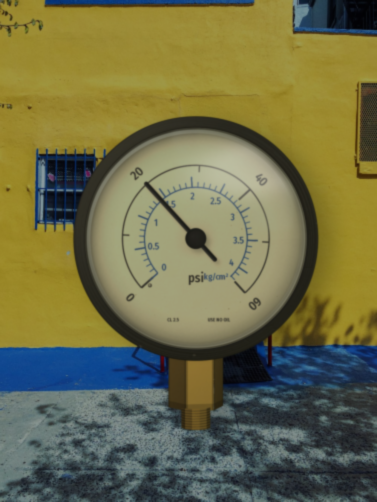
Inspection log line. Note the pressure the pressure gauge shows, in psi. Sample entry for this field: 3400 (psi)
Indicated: 20 (psi)
